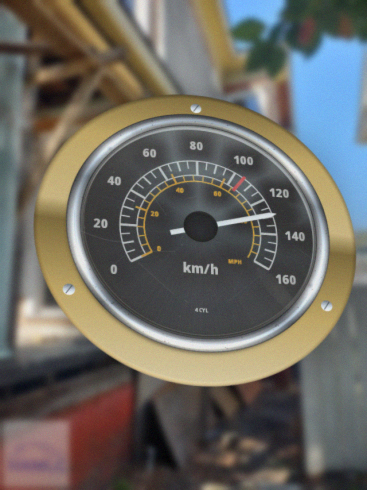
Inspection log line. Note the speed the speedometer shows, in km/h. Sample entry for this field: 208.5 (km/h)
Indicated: 130 (km/h)
